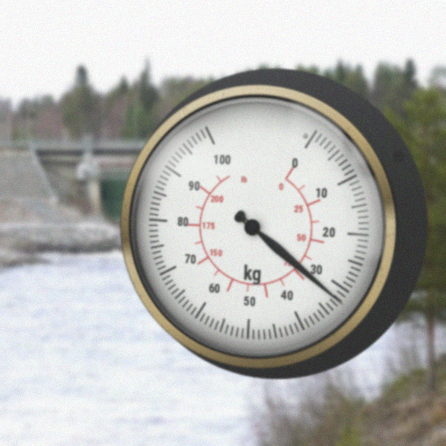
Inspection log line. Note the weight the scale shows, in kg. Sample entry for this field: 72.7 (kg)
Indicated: 32 (kg)
